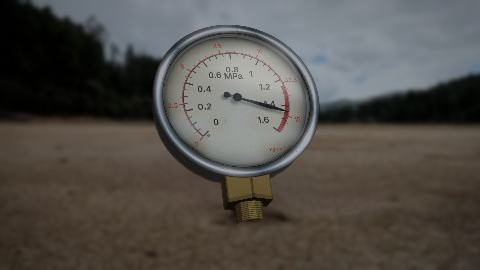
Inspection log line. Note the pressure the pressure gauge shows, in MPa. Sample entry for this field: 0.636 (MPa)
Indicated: 1.45 (MPa)
